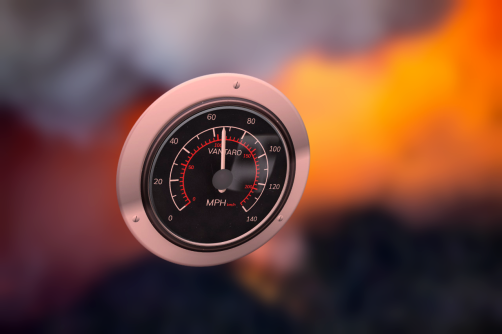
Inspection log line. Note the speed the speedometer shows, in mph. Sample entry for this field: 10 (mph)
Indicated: 65 (mph)
